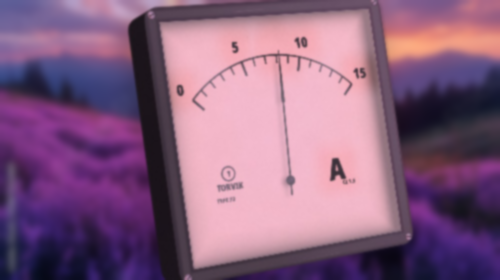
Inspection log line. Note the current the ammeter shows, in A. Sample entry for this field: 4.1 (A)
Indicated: 8 (A)
